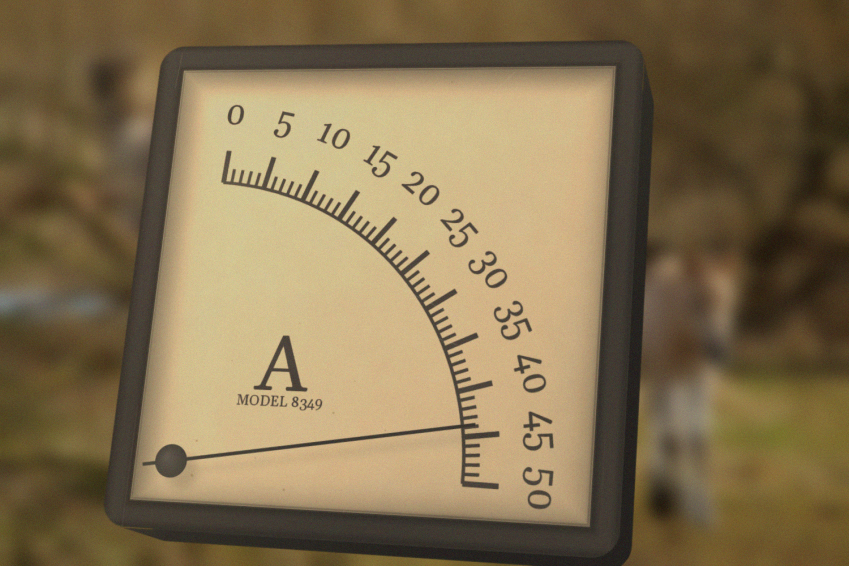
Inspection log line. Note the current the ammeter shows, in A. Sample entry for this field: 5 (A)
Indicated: 44 (A)
